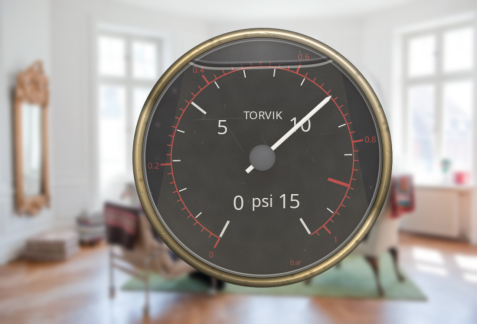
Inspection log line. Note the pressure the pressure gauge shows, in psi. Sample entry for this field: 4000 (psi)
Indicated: 10 (psi)
